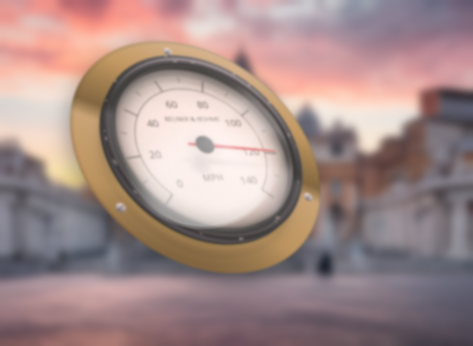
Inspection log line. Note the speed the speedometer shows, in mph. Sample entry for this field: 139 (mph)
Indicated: 120 (mph)
